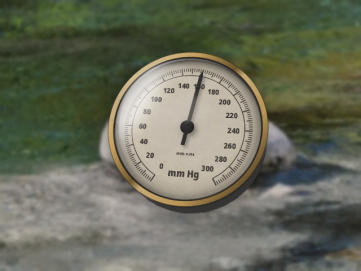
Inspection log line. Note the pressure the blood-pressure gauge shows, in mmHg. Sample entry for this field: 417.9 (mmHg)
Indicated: 160 (mmHg)
